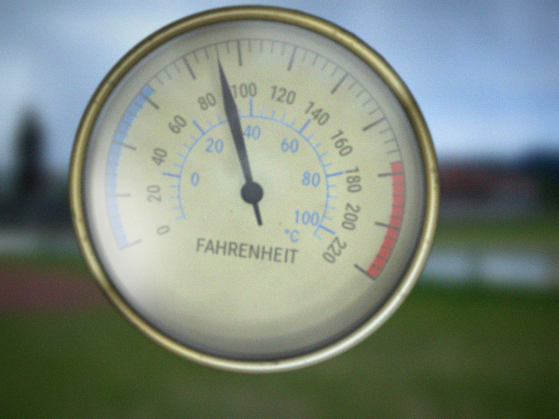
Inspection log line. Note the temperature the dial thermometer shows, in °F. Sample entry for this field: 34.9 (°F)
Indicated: 92 (°F)
